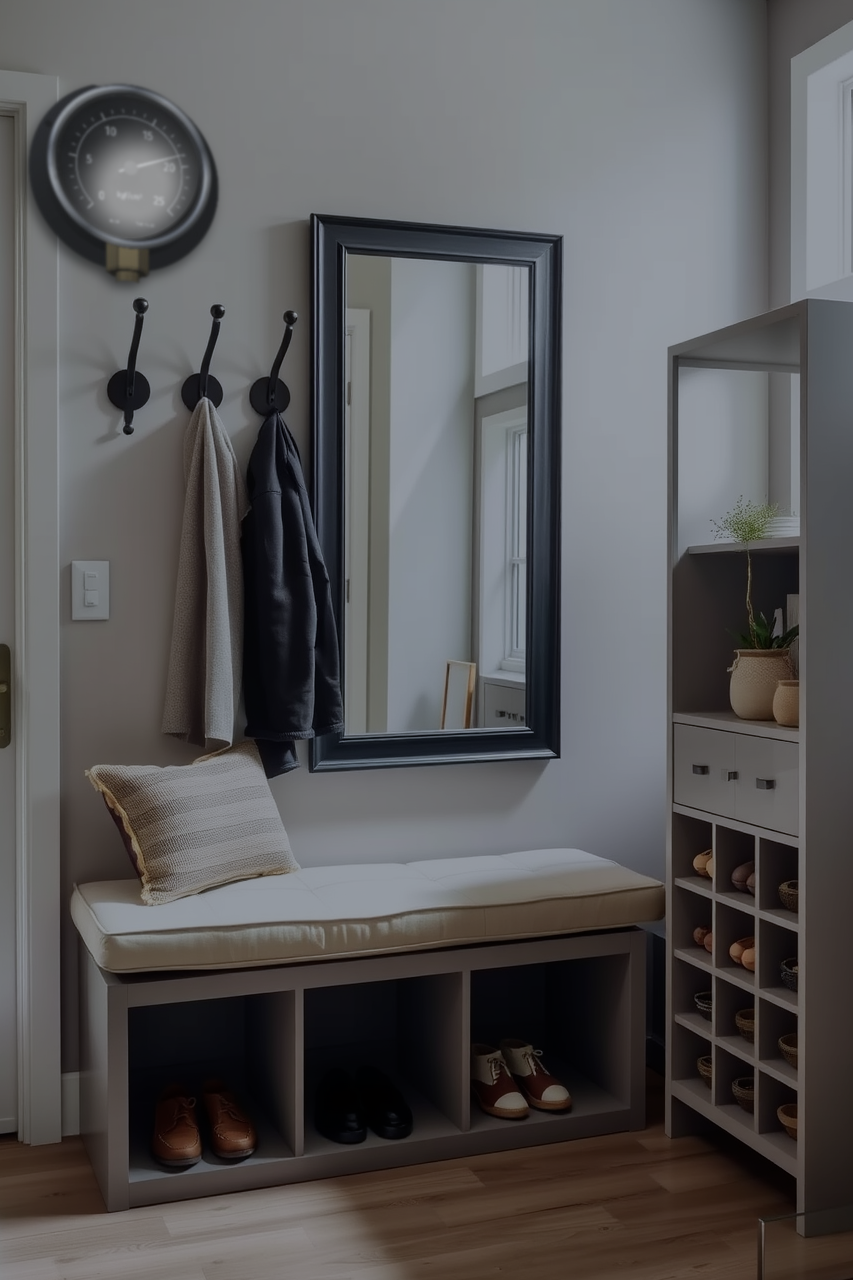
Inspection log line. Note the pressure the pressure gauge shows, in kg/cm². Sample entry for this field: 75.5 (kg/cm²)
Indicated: 19 (kg/cm²)
